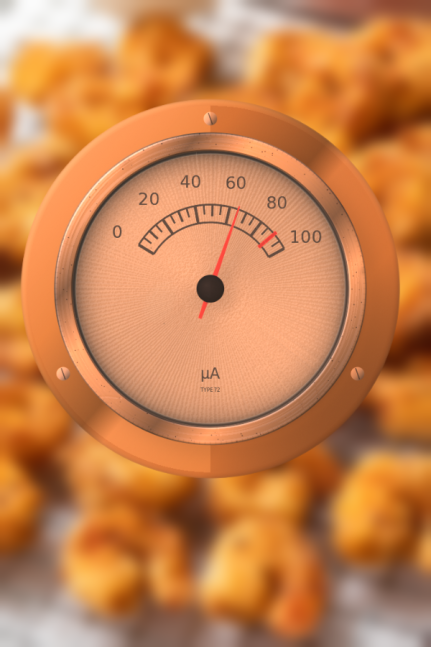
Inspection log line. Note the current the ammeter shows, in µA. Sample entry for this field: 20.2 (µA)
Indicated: 65 (µA)
